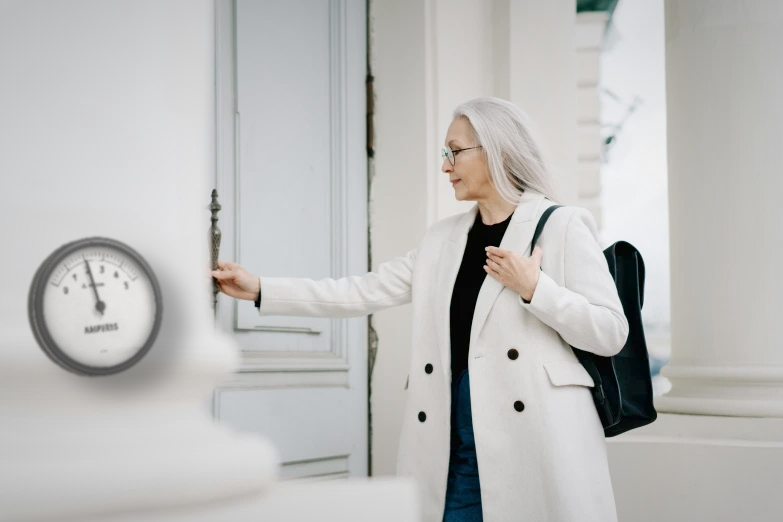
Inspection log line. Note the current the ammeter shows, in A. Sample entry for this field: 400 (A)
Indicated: 2 (A)
